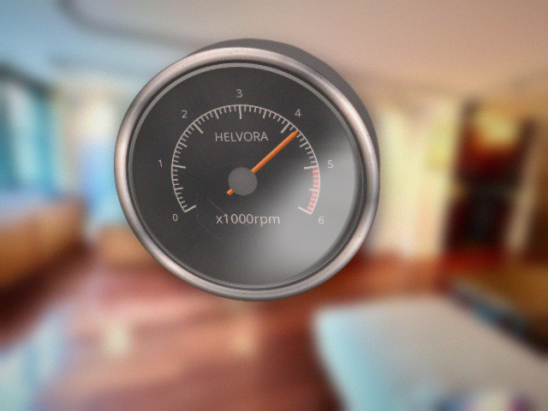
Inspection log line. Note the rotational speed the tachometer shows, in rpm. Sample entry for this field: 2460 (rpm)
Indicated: 4200 (rpm)
